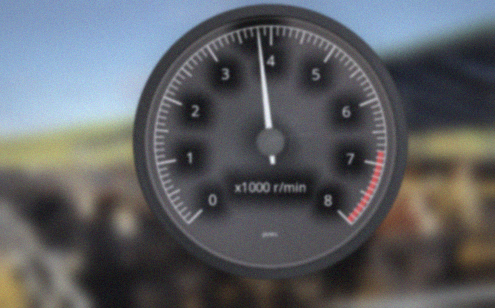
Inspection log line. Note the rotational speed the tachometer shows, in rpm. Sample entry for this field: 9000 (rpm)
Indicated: 3800 (rpm)
